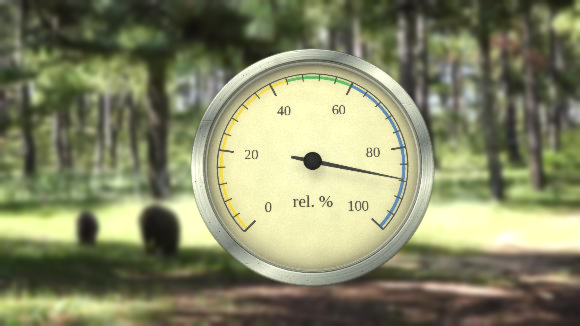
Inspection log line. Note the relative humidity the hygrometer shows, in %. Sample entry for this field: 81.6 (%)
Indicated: 88 (%)
